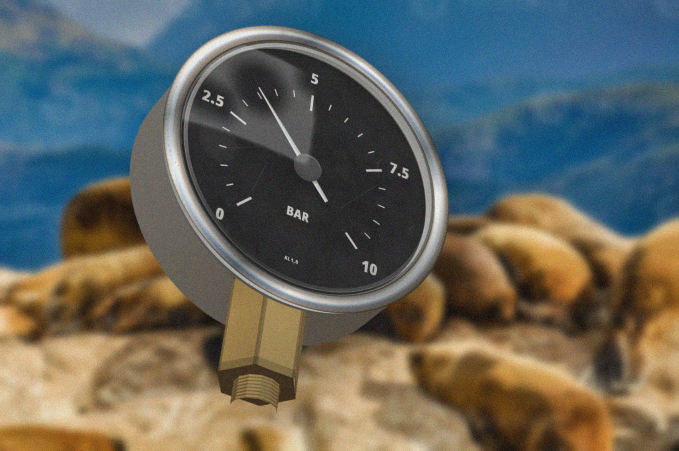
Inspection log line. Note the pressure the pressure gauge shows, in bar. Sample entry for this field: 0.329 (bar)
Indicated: 3.5 (bar)
